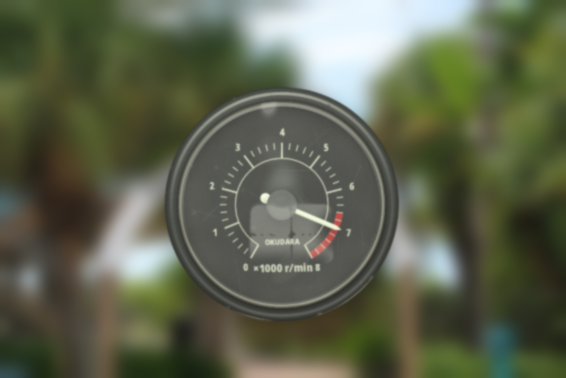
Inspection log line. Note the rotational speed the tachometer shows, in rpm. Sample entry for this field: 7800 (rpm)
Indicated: 7000 (rpm)
